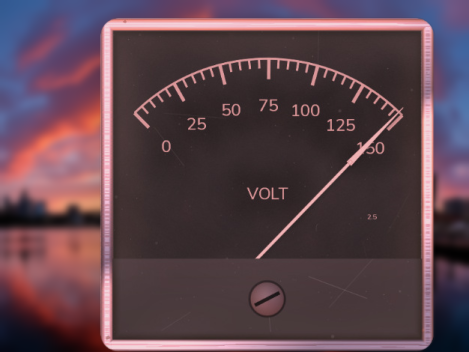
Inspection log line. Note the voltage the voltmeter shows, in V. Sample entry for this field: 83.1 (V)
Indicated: 147.5 (V)
